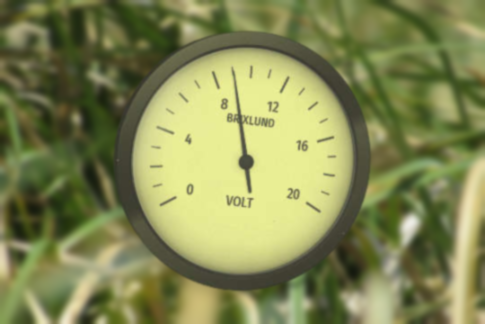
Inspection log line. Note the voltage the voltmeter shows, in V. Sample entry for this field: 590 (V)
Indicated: 9 (V)
